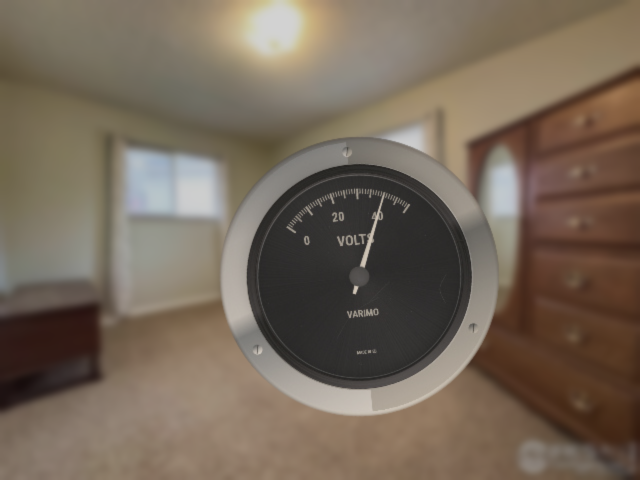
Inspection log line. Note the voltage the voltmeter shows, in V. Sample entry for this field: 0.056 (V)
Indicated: 40 (V)
